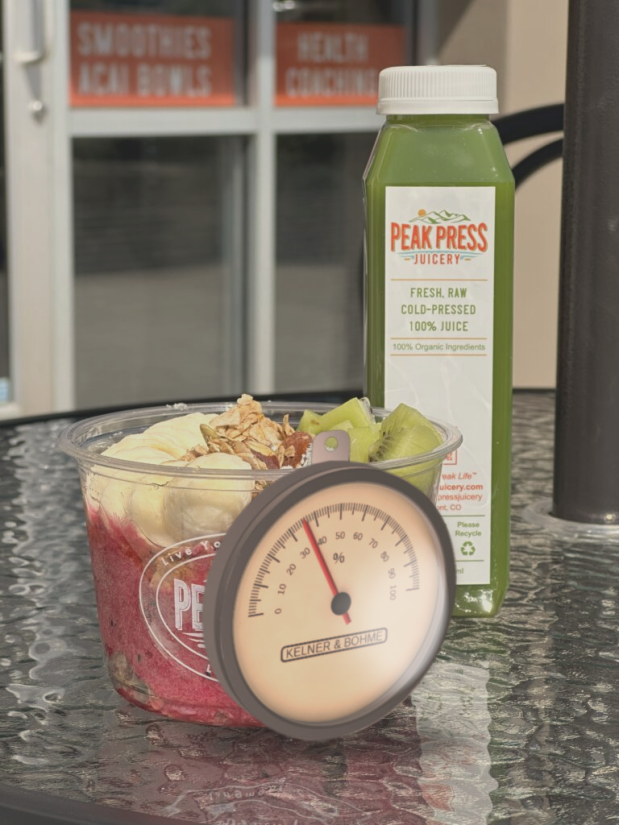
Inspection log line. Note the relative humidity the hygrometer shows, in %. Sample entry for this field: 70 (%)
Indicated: 35 (%)
